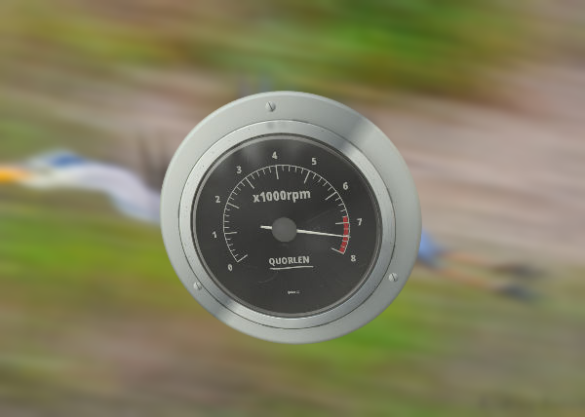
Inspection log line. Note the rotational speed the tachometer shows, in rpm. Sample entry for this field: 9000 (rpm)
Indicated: 7400 (rpm)
